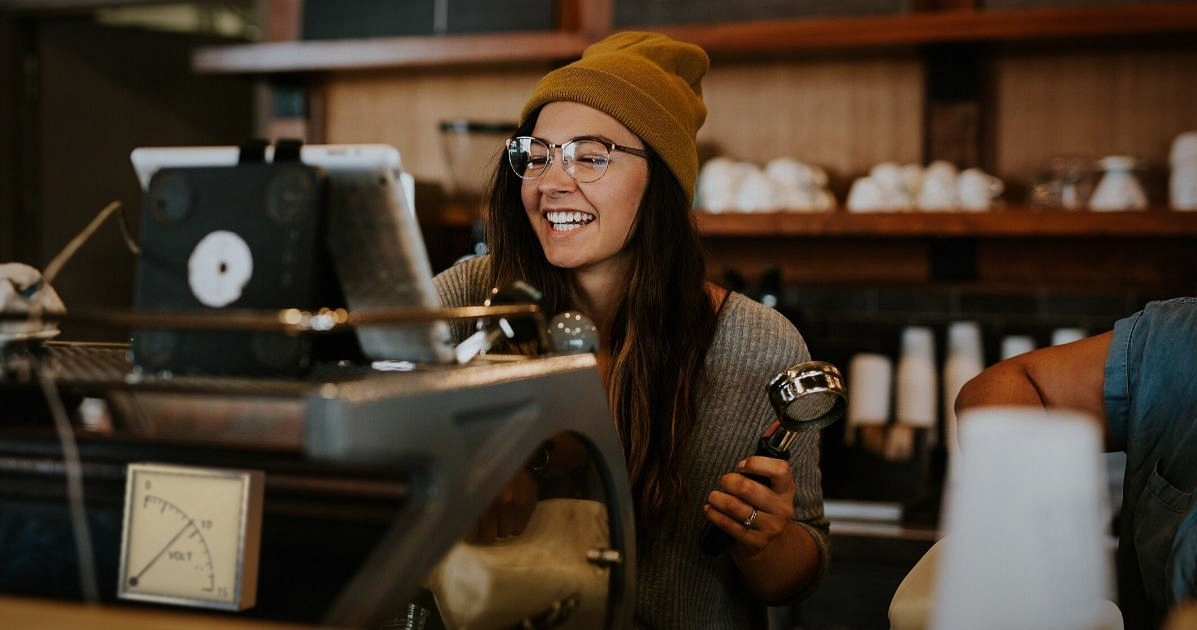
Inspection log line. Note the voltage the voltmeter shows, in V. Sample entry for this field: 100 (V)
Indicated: 9 (V)
